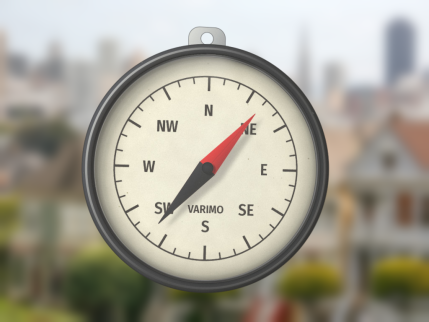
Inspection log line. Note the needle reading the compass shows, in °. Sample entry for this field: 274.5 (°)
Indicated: 40 (°)
